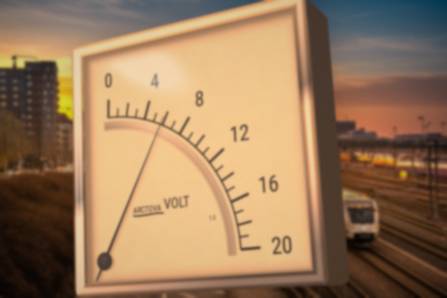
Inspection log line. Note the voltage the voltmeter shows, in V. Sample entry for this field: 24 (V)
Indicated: 6 (V)
